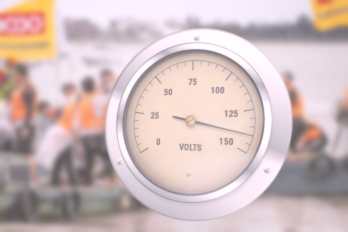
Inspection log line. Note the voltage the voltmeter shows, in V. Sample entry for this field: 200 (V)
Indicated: 140 (V)
